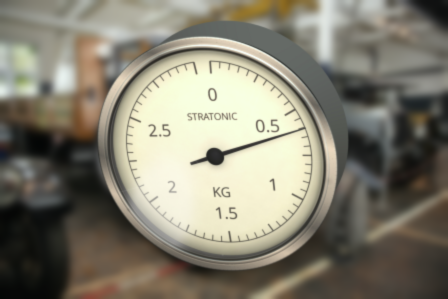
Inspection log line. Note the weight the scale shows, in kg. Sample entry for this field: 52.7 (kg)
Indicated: 0.6 (kg)
